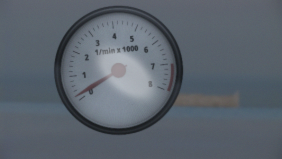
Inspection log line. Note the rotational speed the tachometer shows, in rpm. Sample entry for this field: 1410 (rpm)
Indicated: 200 (rpm)
